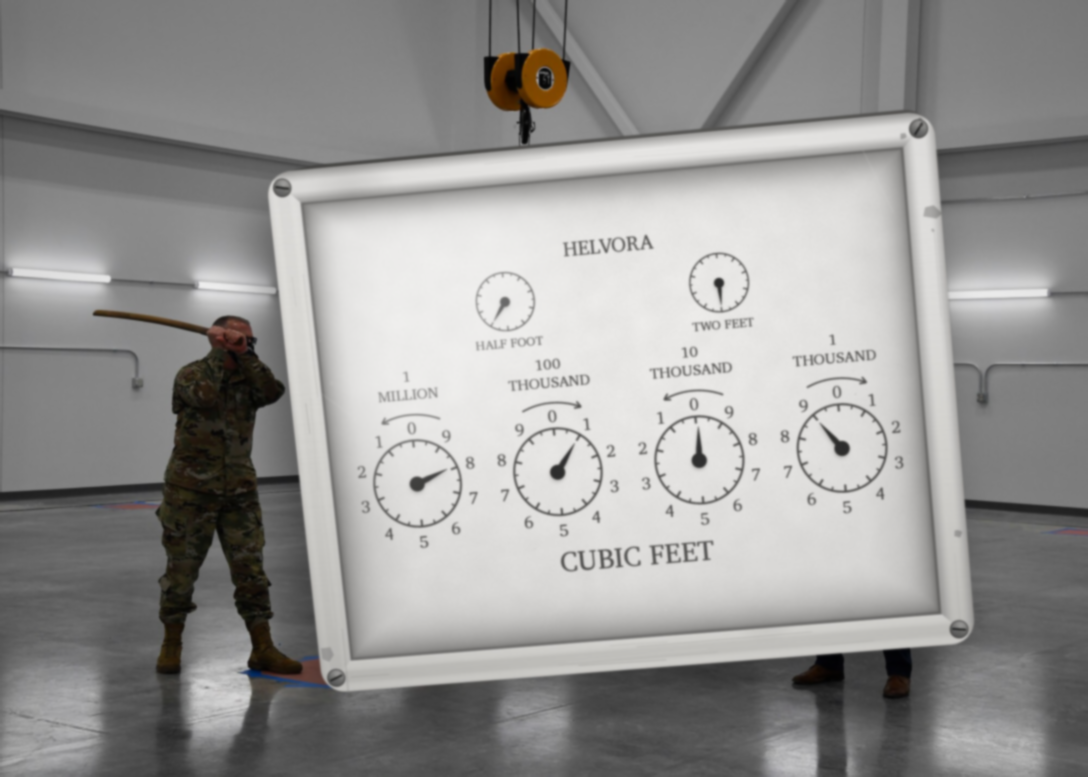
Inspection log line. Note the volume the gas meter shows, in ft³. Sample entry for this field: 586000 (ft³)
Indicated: 809900 (ft³)
